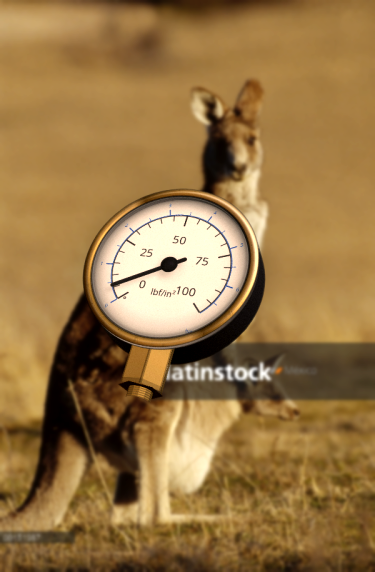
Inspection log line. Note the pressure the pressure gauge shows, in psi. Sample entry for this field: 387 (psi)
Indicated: 5 (psi)
